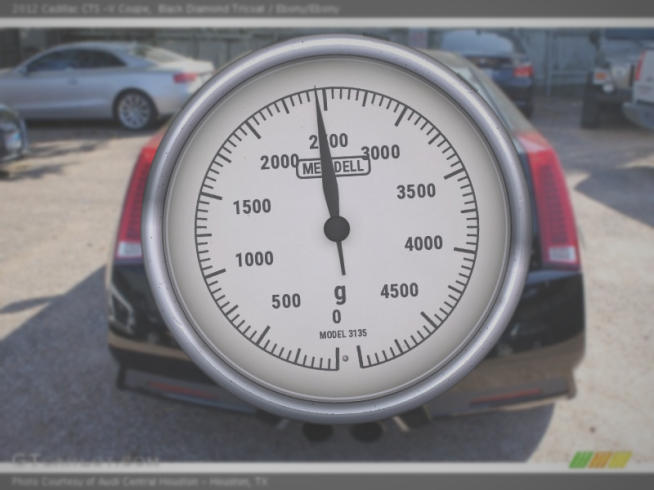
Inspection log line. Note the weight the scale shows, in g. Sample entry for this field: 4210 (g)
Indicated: 2450 (g)
